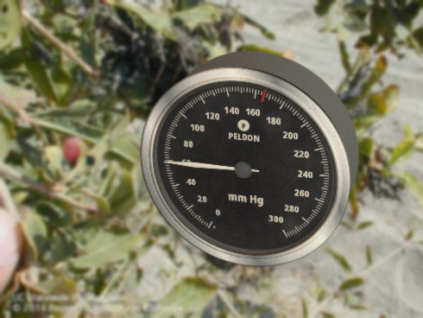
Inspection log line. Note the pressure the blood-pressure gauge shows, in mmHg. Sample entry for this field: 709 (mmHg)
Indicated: 60 (mmHg)
